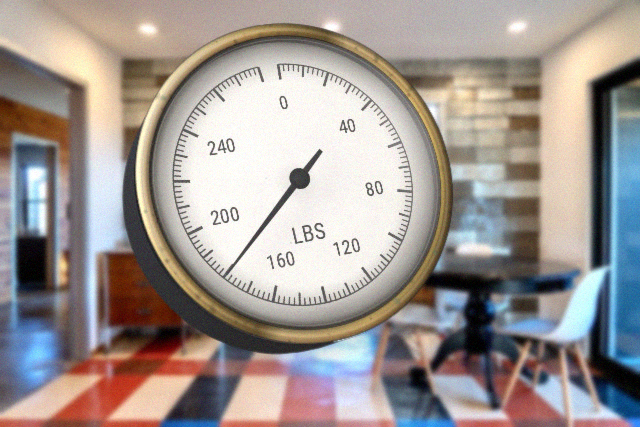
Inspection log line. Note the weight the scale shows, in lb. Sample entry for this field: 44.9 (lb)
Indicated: 180 (lb)
